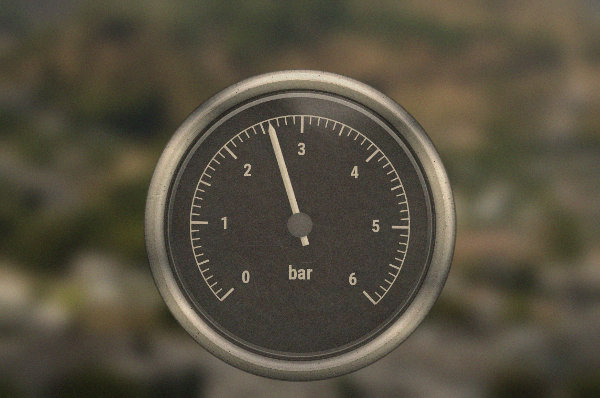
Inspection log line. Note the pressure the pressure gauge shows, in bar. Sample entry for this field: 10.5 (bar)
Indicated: 2.6 (bar)
